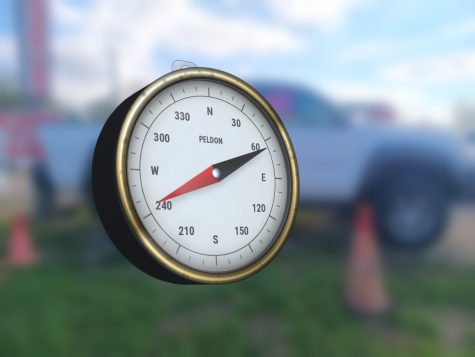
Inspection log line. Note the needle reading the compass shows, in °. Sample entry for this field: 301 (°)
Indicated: 245 (°)
